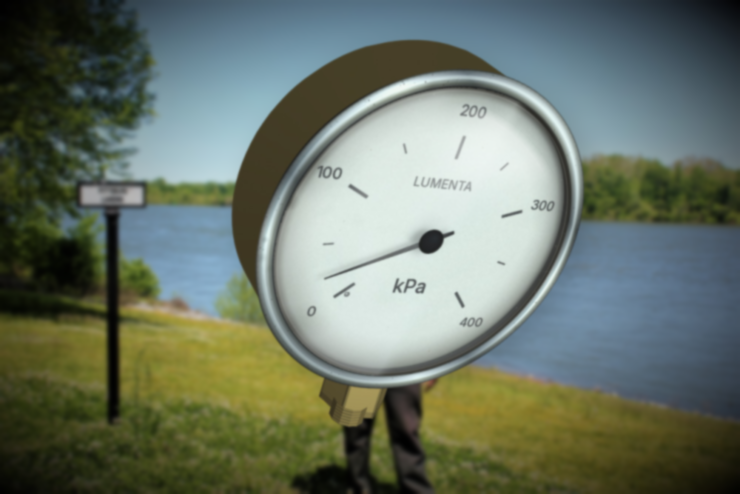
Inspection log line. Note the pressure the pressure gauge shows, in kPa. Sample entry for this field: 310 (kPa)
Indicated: 25 (kPa)
